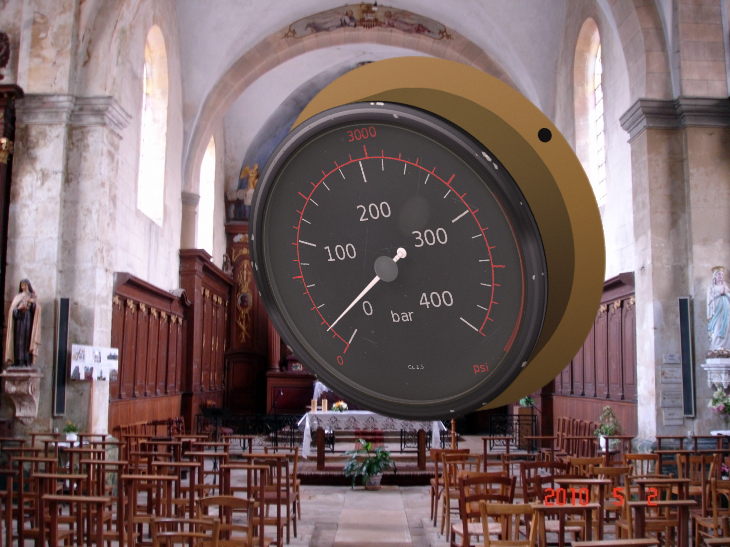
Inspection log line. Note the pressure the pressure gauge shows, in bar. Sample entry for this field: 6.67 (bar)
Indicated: 20 (bar)
